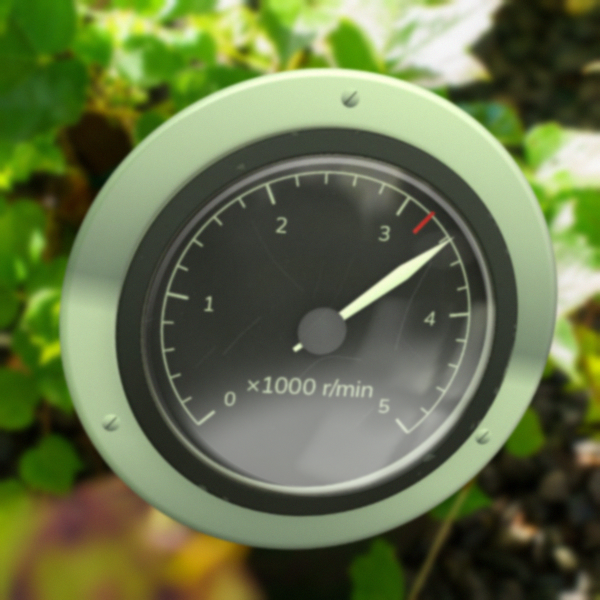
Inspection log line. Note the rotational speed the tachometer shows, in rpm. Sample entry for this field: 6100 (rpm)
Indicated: 3400 (rpm)
